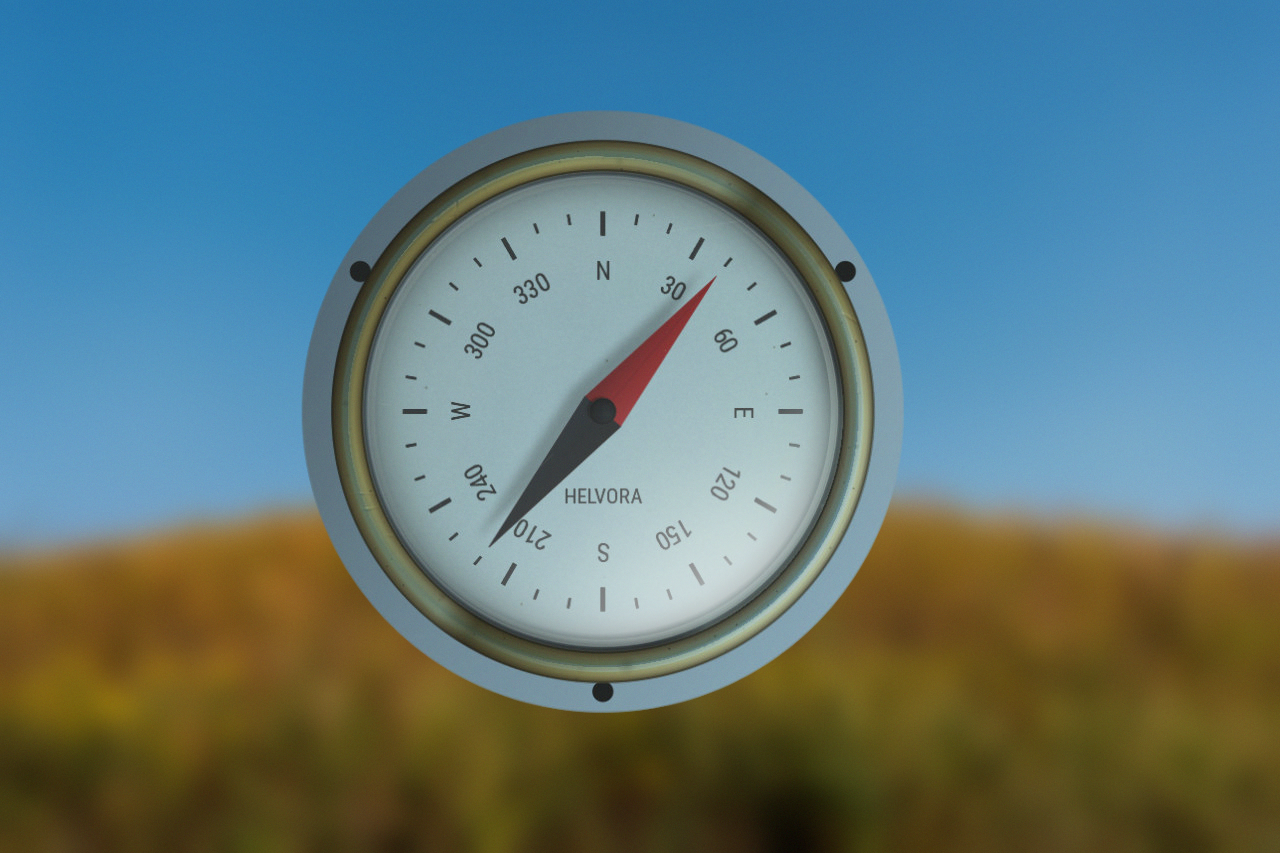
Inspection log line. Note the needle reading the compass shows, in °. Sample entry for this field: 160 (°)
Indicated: 40 (°)
